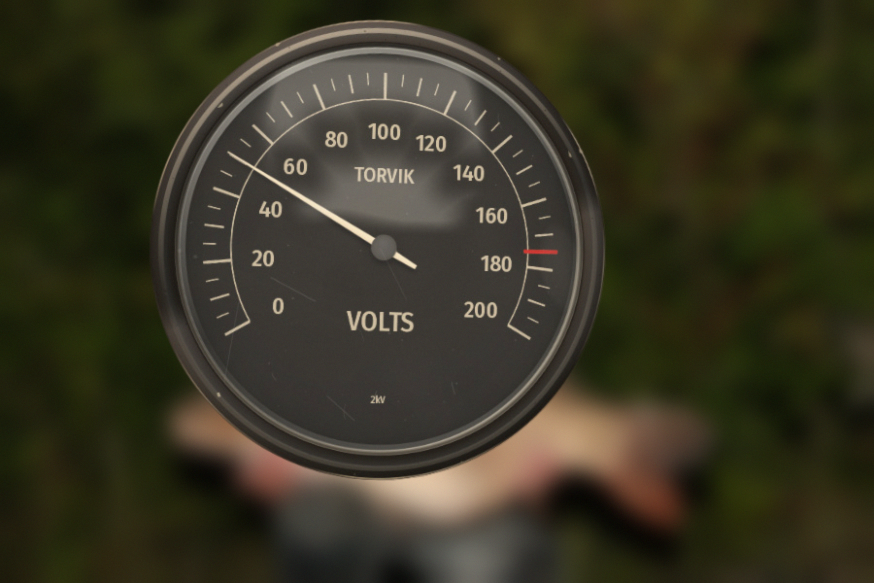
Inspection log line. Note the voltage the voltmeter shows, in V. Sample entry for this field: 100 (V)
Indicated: 50 (V)
